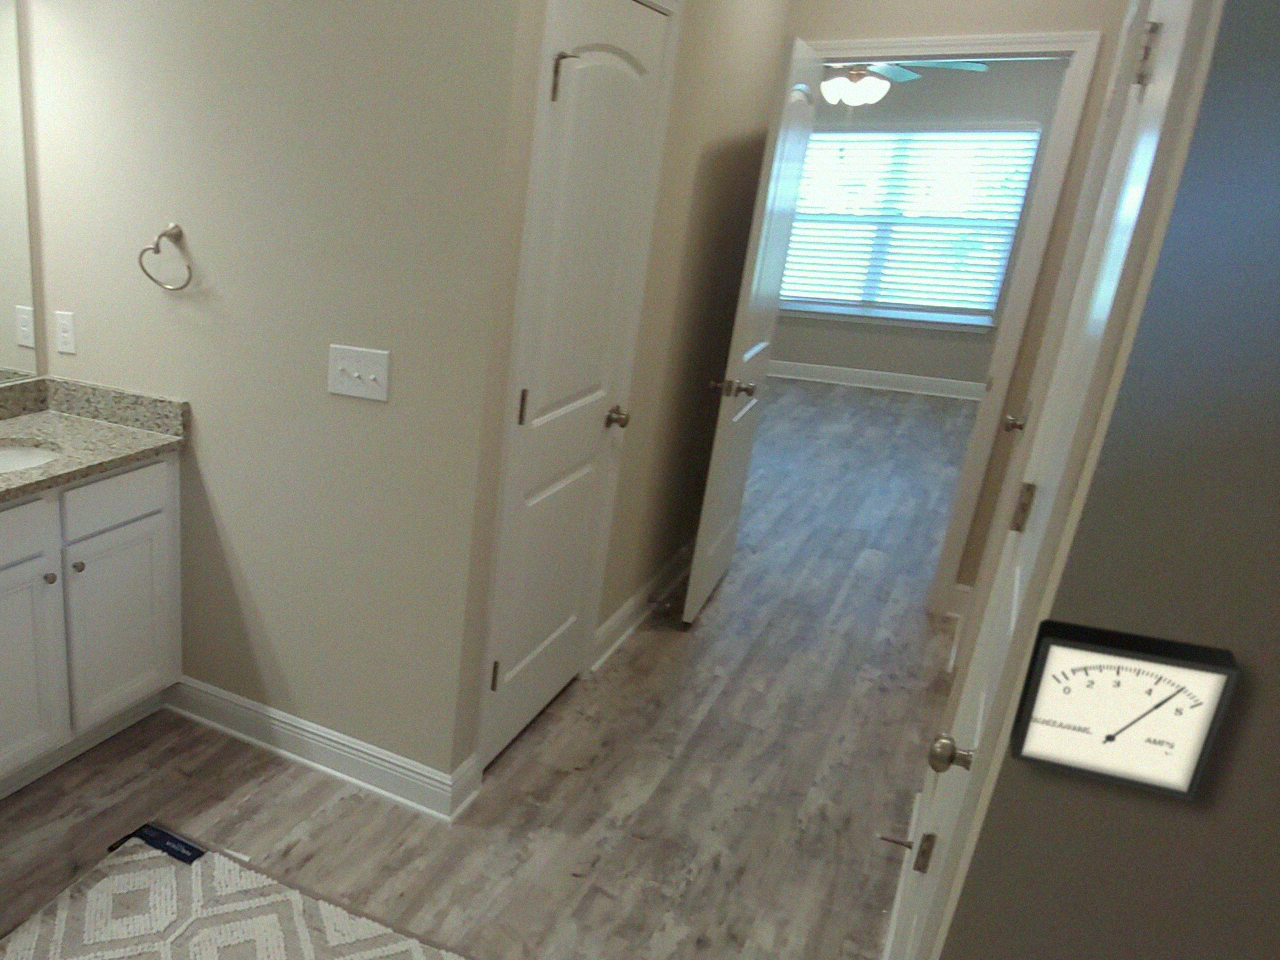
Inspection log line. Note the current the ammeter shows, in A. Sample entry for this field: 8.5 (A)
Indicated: 4.5 (A)
